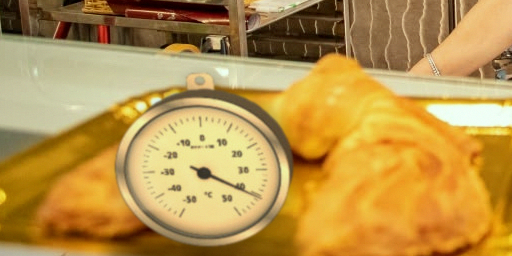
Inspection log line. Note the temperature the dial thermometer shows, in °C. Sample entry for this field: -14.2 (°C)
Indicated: 40 (°C)
